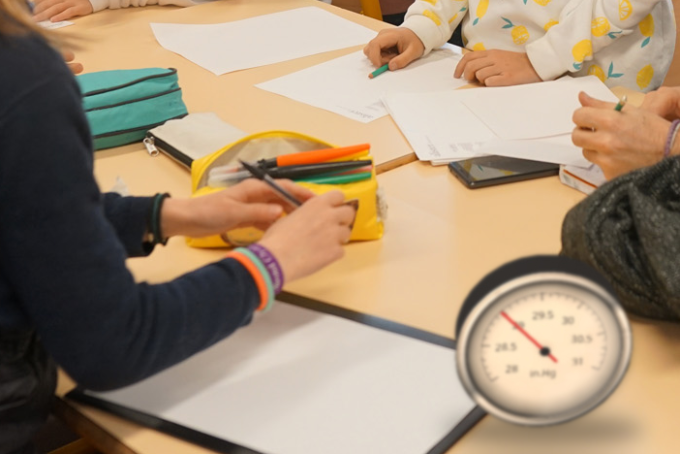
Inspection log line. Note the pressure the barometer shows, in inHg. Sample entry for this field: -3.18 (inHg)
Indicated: 29 (inHg)
